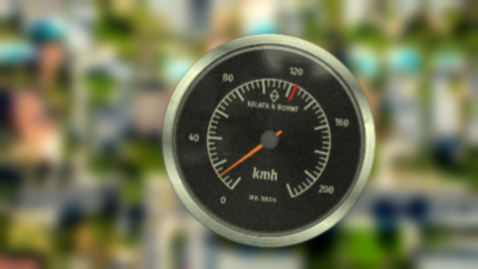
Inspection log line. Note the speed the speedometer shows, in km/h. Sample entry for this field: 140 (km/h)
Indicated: 12 (km/h)
